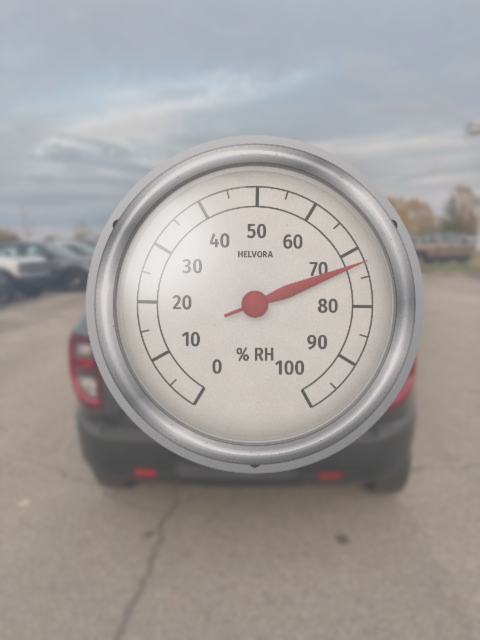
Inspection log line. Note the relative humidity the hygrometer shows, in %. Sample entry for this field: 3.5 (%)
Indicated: 72.5 (%)
